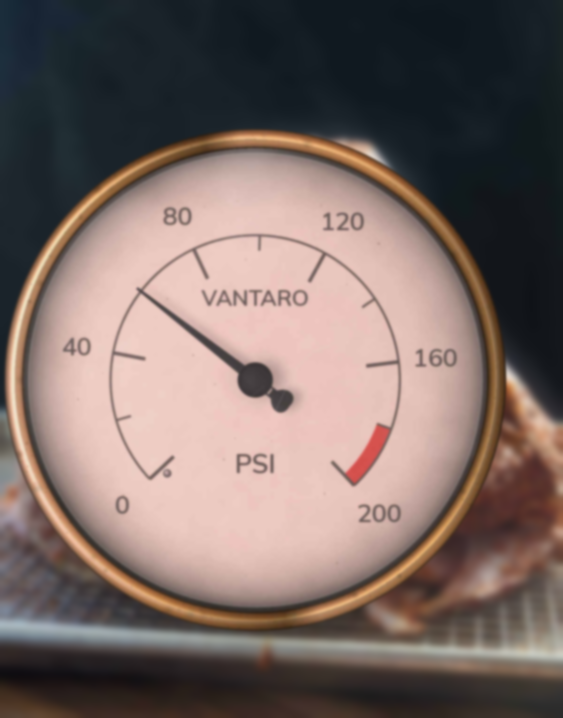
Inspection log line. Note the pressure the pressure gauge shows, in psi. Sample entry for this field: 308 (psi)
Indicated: 60 (psi)
